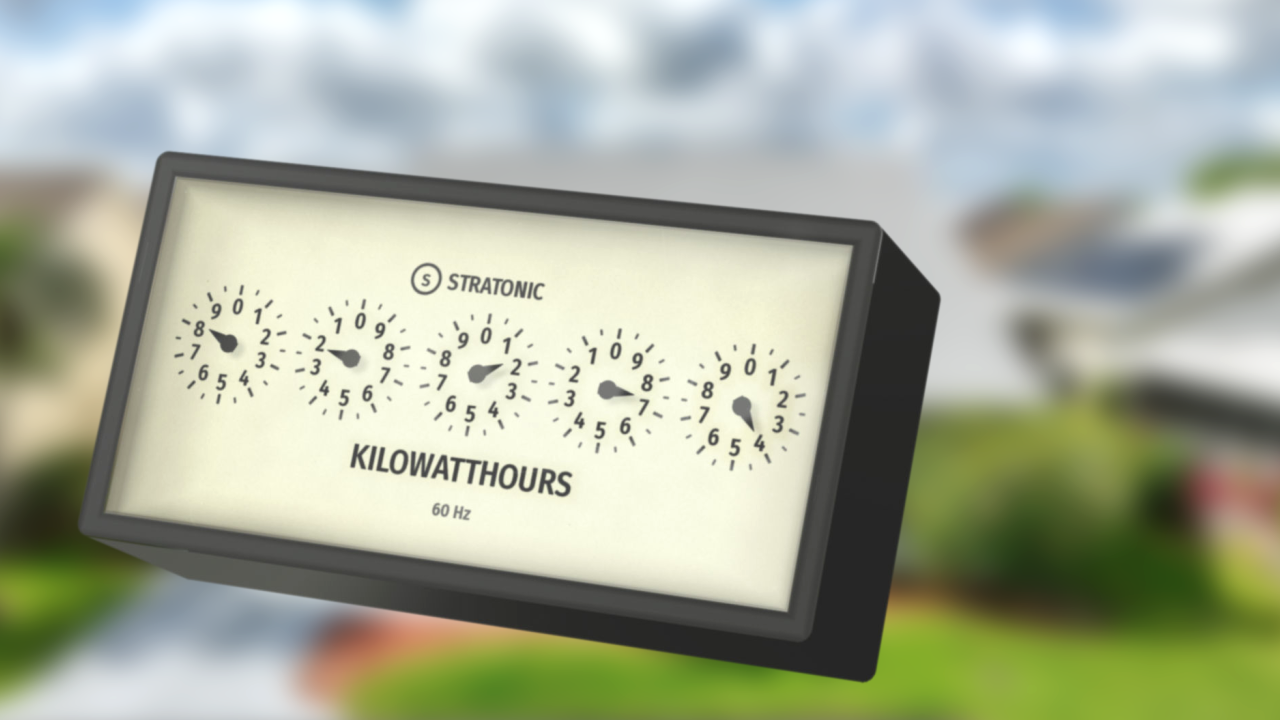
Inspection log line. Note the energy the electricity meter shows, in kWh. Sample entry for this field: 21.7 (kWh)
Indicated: 82174 (kWh)
